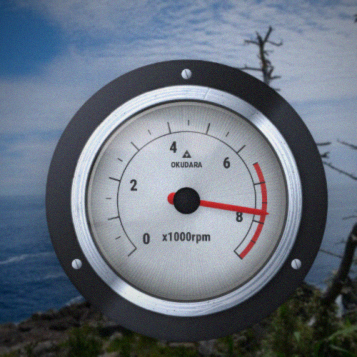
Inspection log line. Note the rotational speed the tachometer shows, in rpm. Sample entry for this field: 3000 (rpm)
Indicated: 7750 (rpm)
